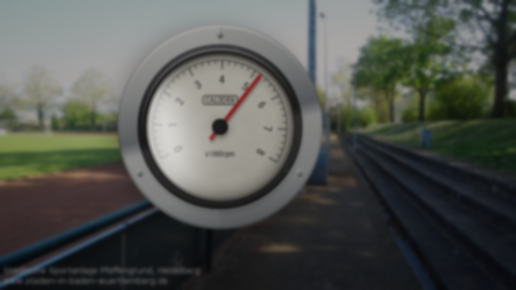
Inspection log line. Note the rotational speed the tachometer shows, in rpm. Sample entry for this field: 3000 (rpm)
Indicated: 5200 (rpm)
